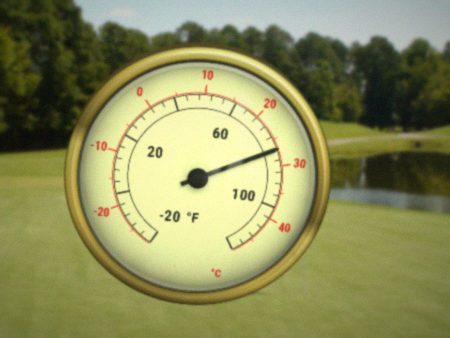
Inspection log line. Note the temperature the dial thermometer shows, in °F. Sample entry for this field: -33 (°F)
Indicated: 80 (°F)
